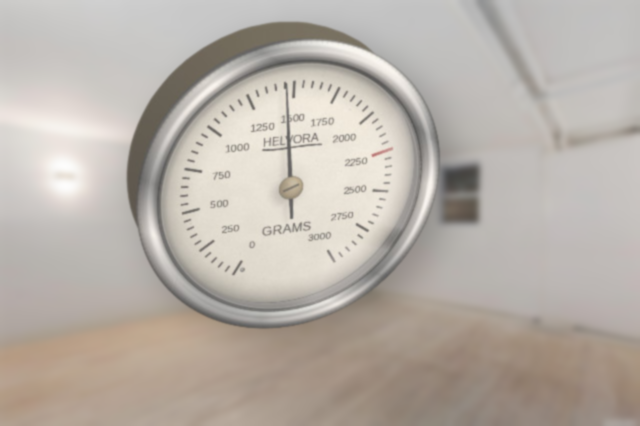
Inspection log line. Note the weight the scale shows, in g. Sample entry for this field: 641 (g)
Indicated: 1450 (g)
